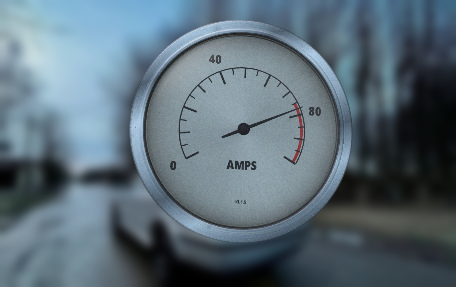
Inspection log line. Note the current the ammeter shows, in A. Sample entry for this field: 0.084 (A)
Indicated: 77.5 (A)
